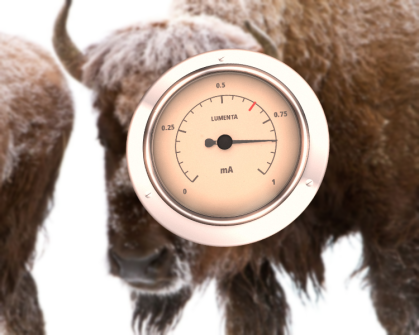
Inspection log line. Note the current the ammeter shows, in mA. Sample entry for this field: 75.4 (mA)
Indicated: 0.85 (mA)
